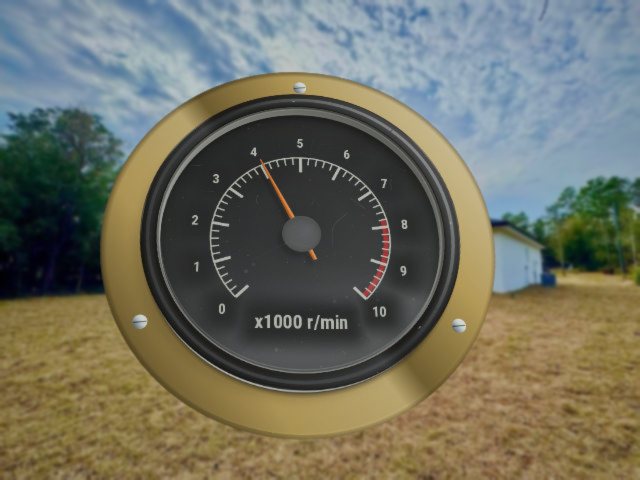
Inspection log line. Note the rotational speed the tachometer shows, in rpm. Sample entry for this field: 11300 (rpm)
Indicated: 4000 (rpm)
